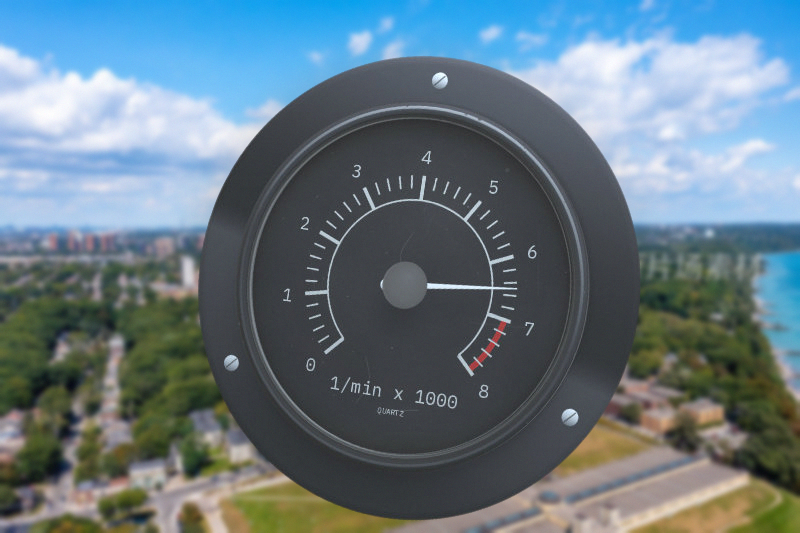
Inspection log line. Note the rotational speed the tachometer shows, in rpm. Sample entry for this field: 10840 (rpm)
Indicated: 6500 (rpm)
